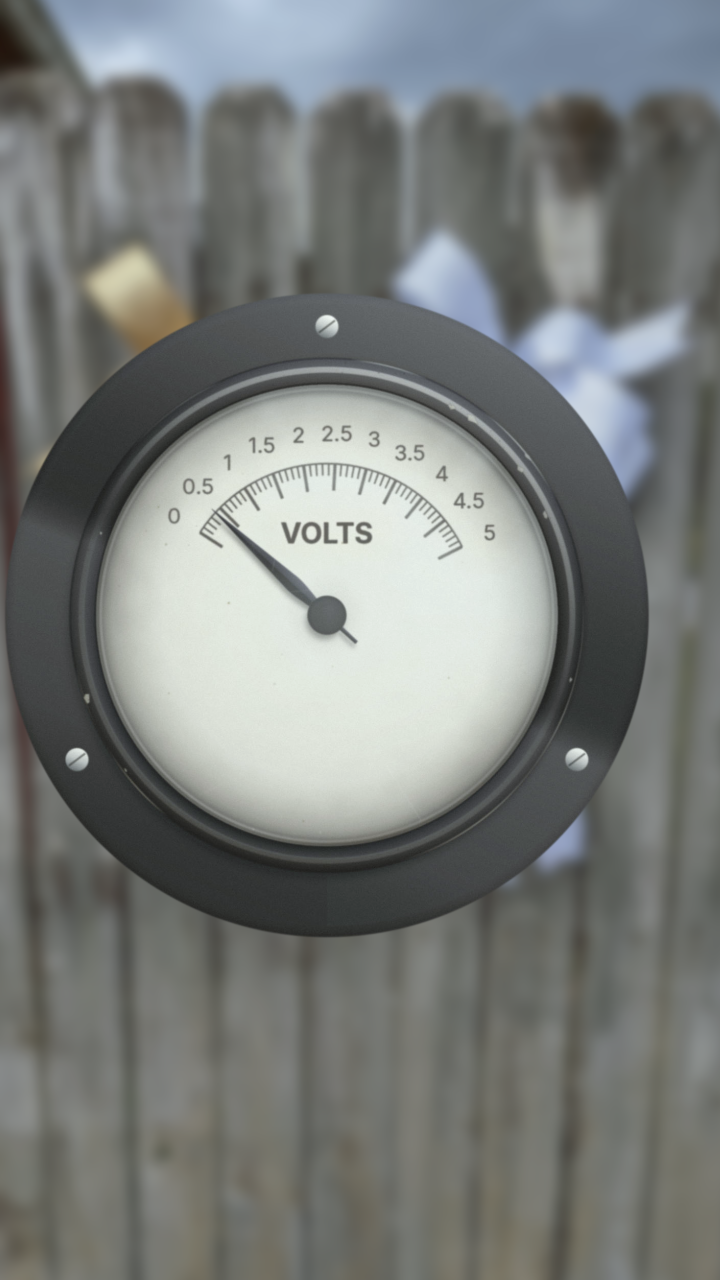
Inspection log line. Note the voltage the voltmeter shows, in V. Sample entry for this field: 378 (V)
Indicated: 0.4 (V)
